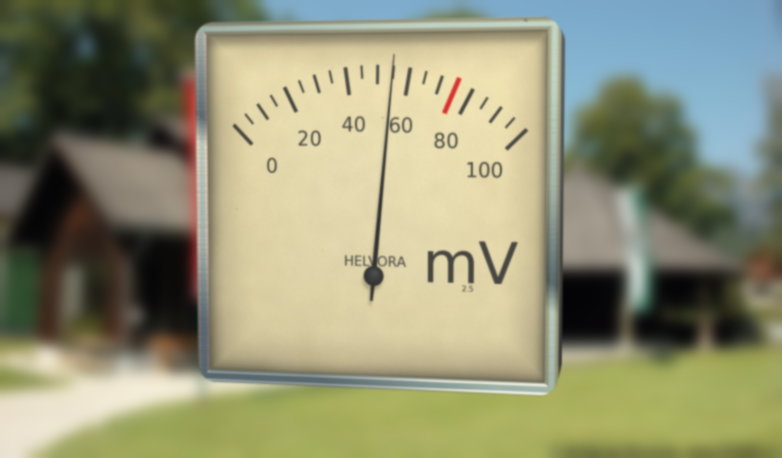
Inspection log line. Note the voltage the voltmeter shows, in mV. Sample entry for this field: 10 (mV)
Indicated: 55 (mV)
